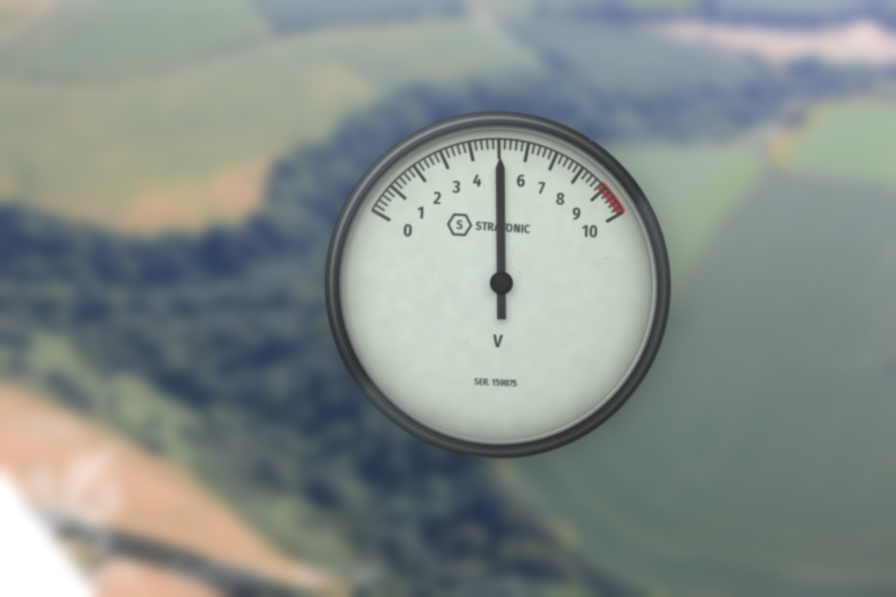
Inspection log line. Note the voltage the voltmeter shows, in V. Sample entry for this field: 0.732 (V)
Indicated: 5 (V)
